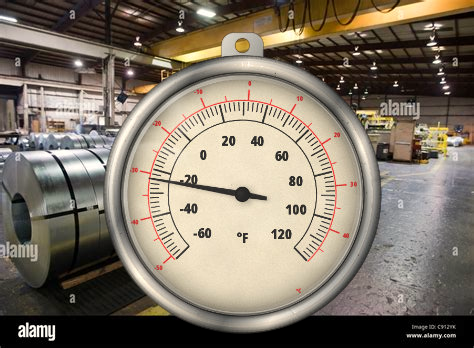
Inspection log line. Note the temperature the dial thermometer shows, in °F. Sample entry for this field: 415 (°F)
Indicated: -24 (°F)
